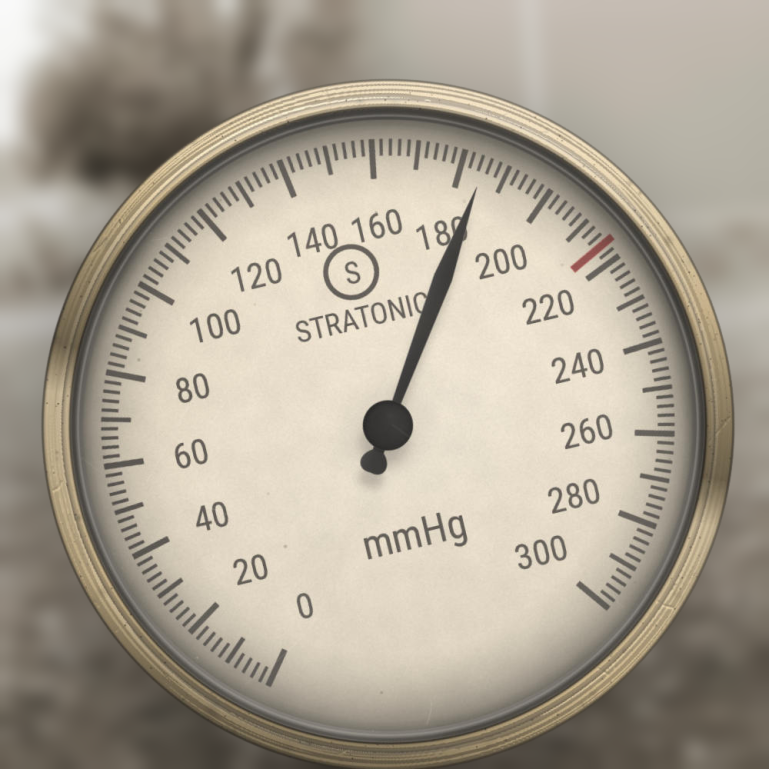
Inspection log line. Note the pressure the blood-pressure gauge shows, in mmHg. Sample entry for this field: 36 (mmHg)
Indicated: 185 (mmHg)
